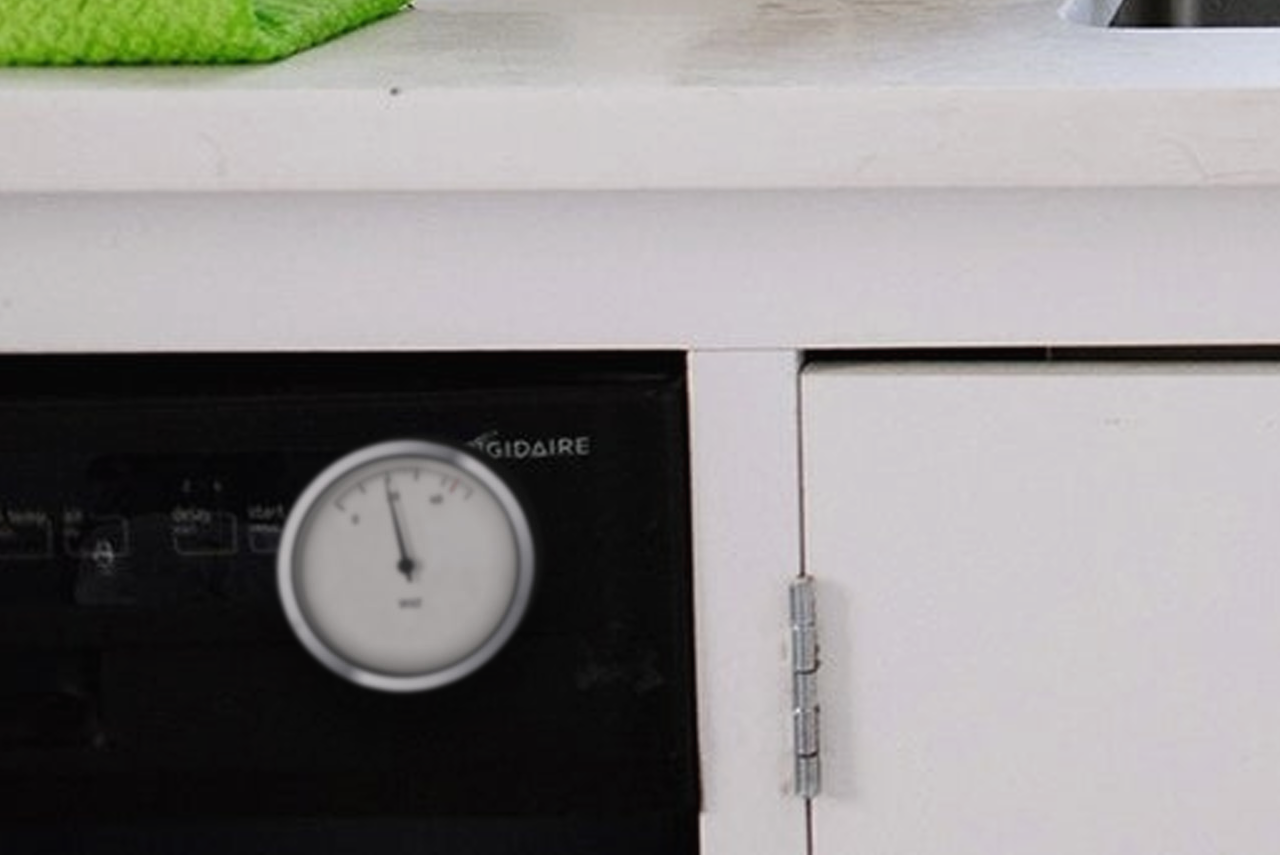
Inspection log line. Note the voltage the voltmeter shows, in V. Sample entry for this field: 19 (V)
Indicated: 20 (V)
